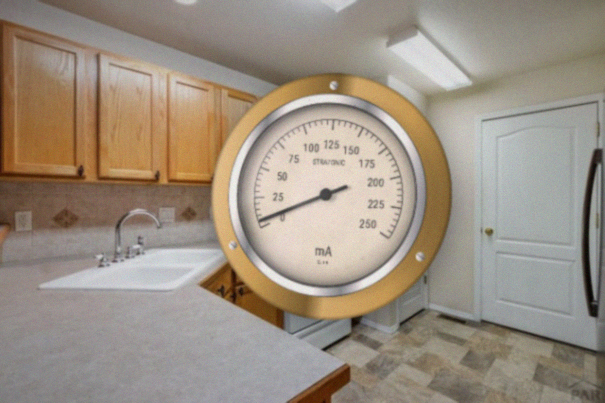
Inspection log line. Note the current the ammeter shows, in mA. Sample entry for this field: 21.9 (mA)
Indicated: 5 (mA)
